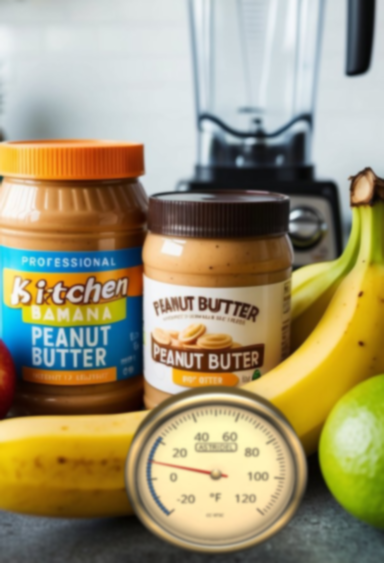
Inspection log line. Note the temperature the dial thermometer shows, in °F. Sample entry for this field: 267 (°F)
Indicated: 10 (°F)
